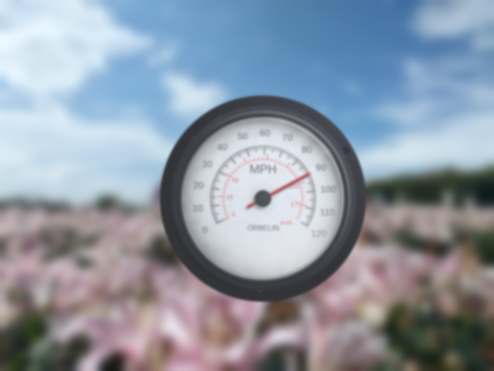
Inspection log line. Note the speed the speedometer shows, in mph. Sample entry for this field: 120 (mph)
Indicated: 90 (mph)
